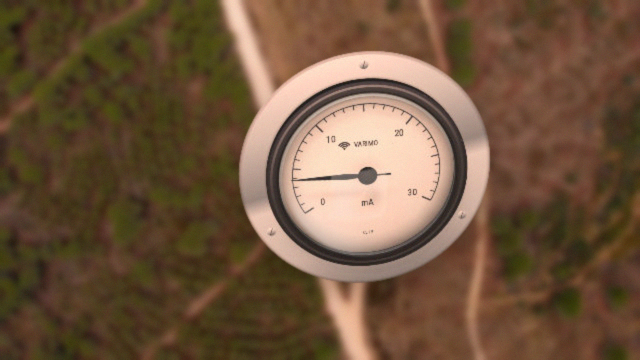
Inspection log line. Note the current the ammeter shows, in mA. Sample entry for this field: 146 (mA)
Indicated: 4 (mA)
